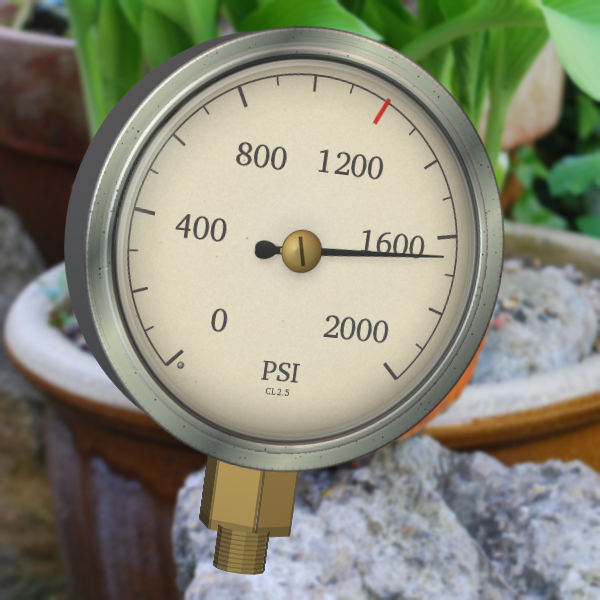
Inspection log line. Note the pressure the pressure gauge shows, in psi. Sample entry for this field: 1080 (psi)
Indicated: 1650 (psi)
